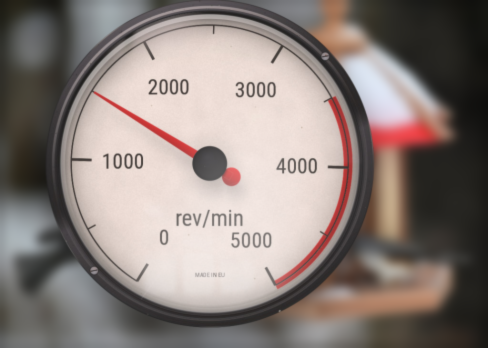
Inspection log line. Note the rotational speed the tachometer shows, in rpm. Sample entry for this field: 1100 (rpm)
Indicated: 1500 (rpm)
